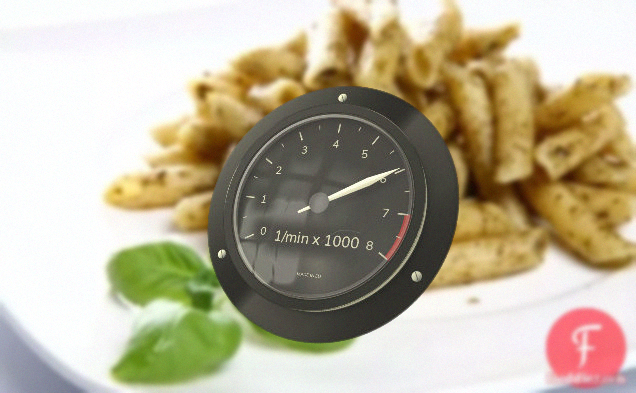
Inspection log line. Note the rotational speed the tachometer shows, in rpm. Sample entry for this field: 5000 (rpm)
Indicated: 6000 (rpm)
